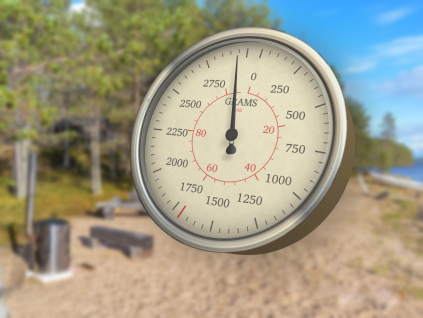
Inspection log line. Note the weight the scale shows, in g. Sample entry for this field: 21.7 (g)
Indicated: 2950 (g)
